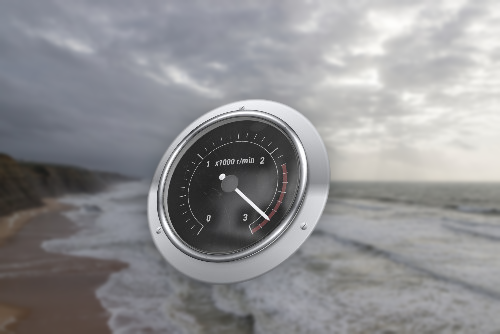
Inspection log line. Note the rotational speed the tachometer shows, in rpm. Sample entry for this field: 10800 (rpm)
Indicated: 2800 (rpm)
